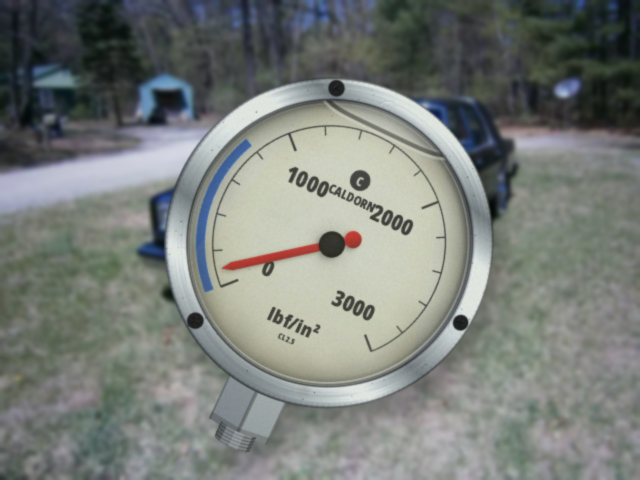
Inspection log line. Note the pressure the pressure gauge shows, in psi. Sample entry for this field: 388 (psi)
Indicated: 100 (psi)
